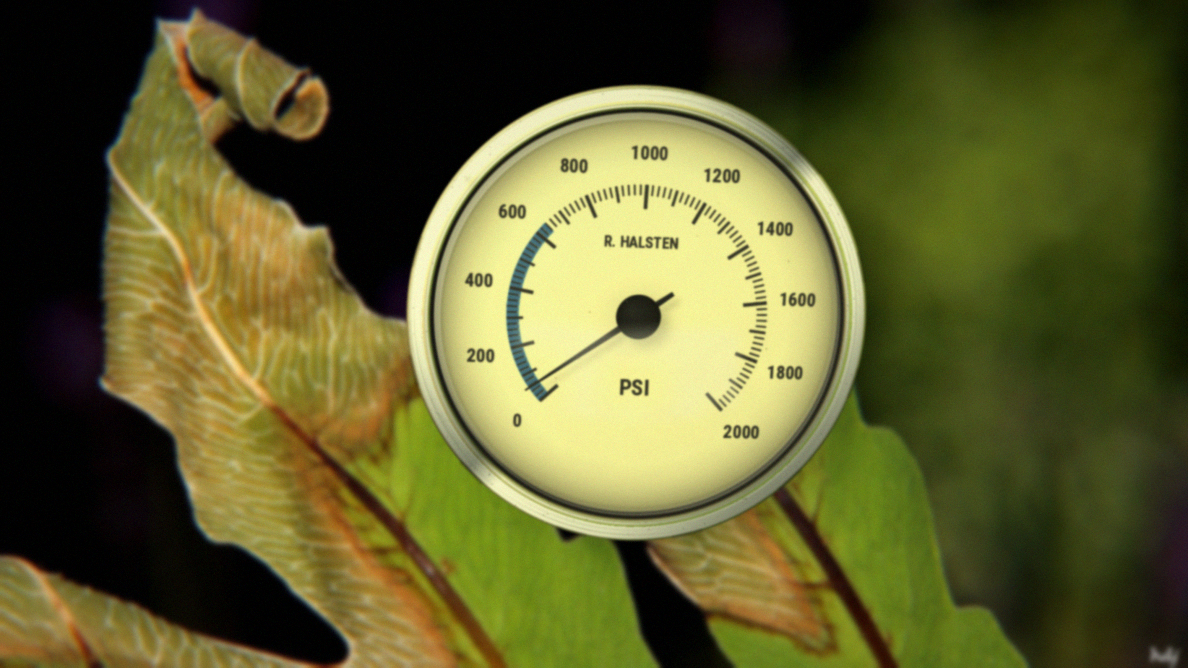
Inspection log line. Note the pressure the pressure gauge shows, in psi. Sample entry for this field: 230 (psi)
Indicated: 60 (psi)
